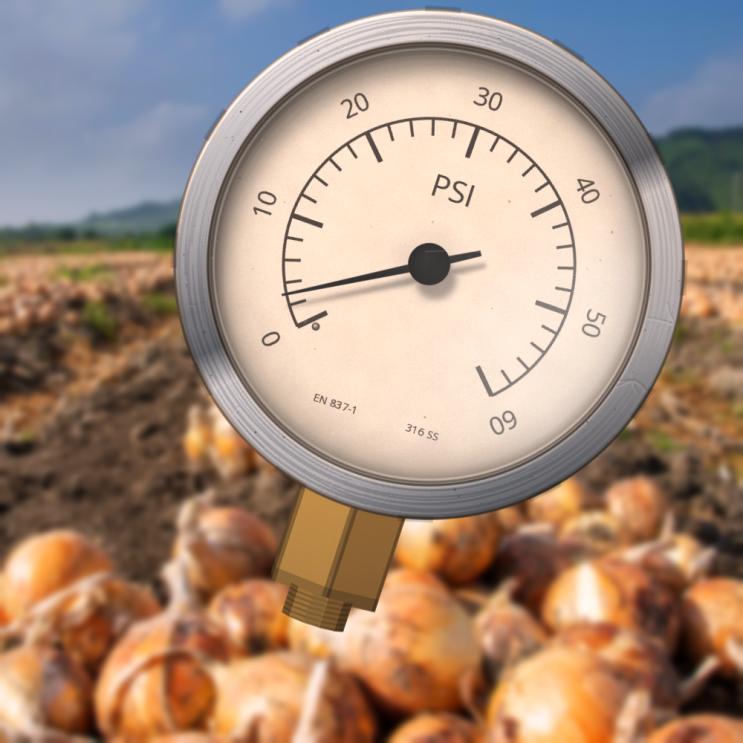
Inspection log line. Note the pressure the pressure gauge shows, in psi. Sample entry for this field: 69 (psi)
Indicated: 3 (psi)
